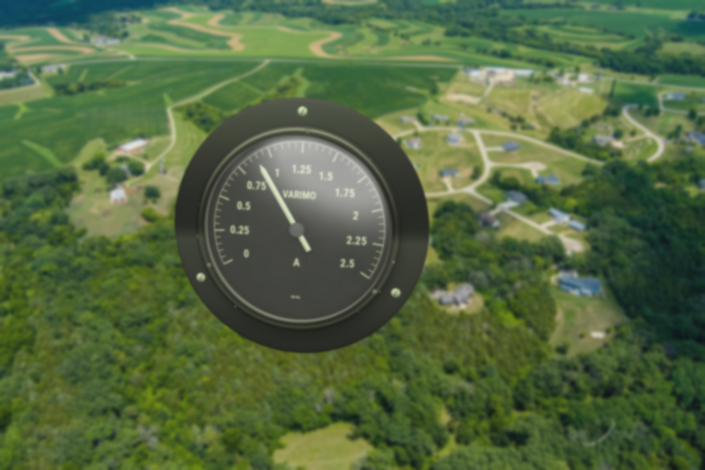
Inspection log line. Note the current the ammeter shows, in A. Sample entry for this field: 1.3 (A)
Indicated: 0.9 (A)
